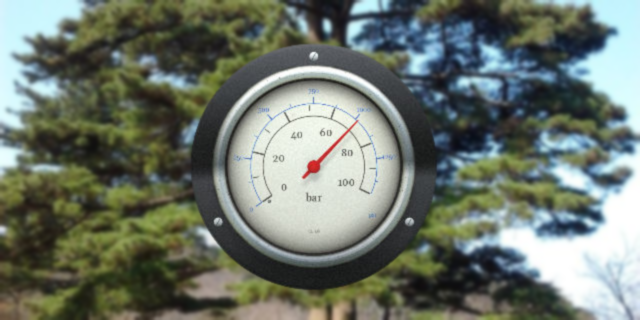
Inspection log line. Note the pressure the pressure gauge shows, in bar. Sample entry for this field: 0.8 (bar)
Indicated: 70 (bar)
